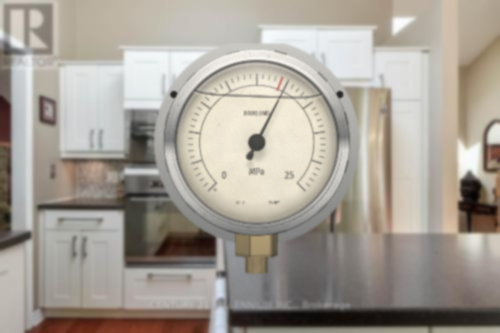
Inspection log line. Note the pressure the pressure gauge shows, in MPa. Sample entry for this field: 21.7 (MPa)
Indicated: 15 (MPa)
